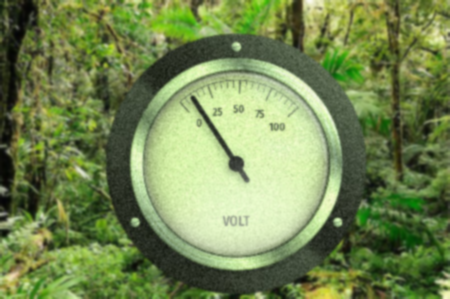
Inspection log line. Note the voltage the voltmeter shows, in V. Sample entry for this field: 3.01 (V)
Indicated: 10 (V)
